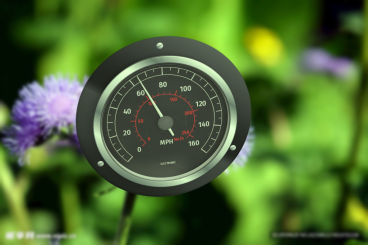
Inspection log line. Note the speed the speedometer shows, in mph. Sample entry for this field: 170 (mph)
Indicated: 65 (mph)
